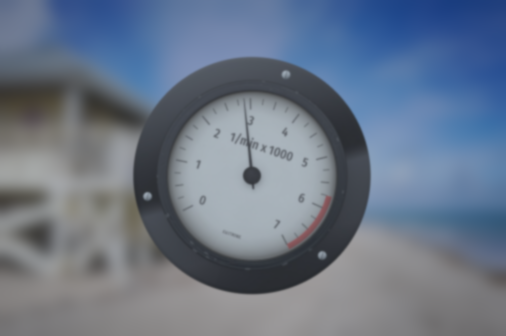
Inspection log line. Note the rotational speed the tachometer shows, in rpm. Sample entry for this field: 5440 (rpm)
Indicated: 2875 (rpm)
